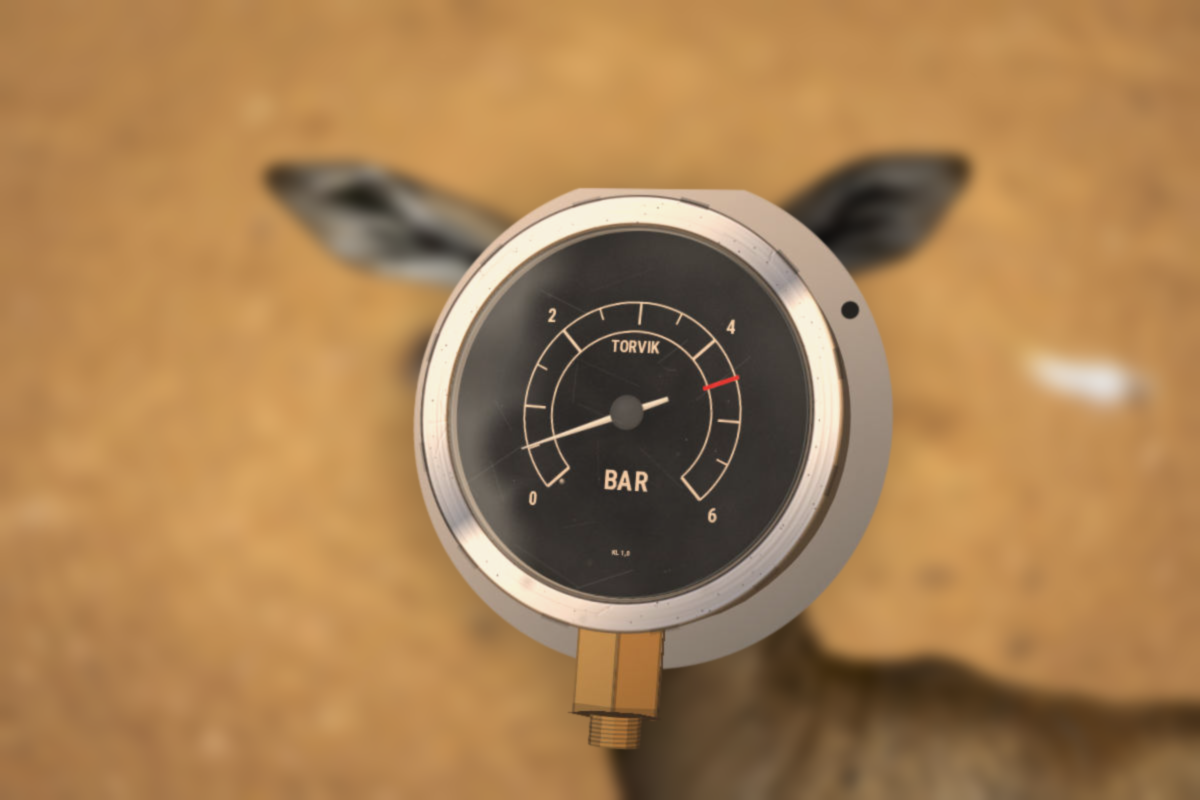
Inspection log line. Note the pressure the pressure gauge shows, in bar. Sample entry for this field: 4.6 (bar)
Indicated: 0.5 (bar)
